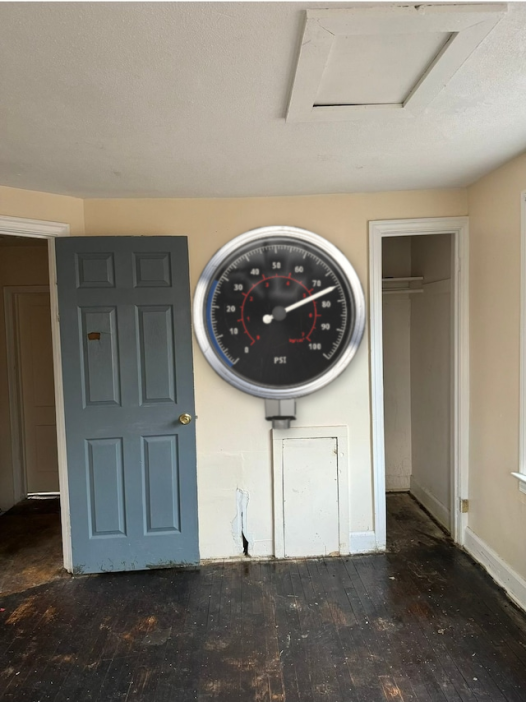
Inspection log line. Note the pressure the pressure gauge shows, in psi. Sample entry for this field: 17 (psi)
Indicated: 75 (psi)
